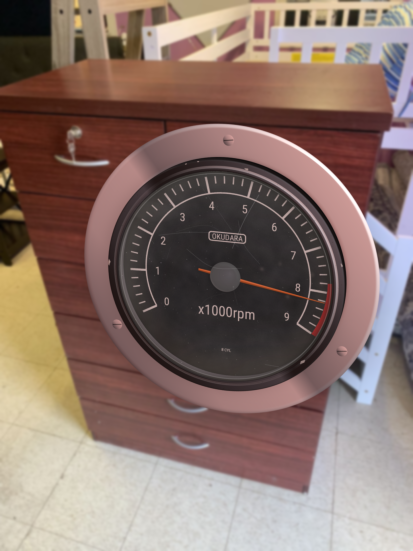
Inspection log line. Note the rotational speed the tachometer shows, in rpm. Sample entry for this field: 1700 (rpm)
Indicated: 8200 (rpm)
